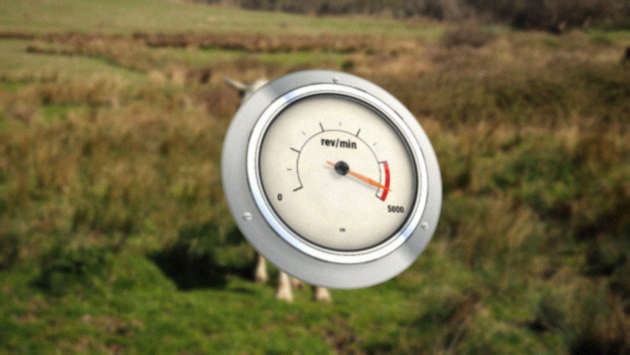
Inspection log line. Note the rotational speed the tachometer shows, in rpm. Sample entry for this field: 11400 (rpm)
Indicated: 4750 (rpm)
